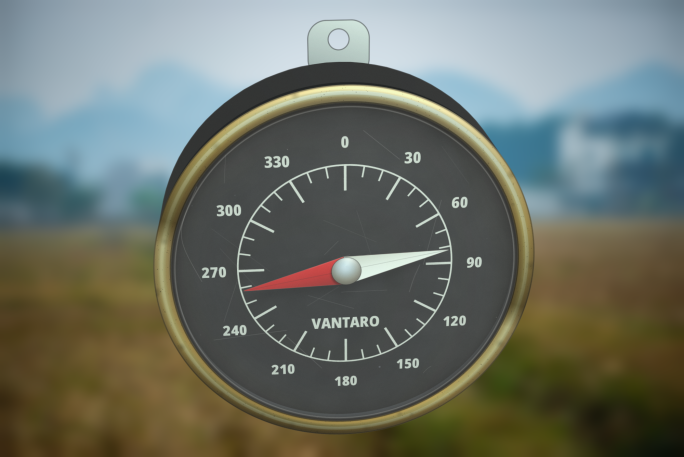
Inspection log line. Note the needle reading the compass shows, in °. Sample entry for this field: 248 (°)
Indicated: 260 (°)
